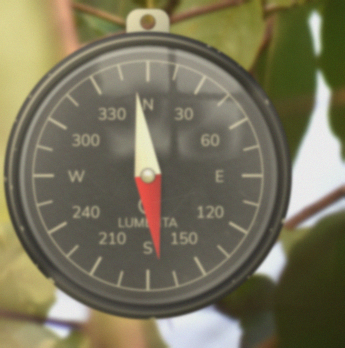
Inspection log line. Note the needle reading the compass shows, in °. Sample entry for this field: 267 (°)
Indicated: 172.5 (°)
